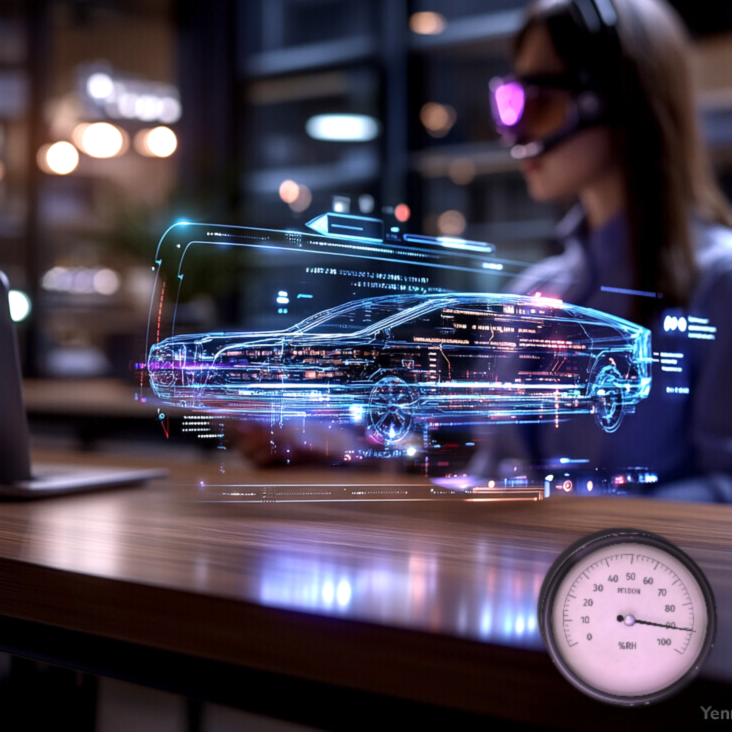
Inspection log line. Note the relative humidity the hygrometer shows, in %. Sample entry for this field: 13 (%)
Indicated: 90 (%)
